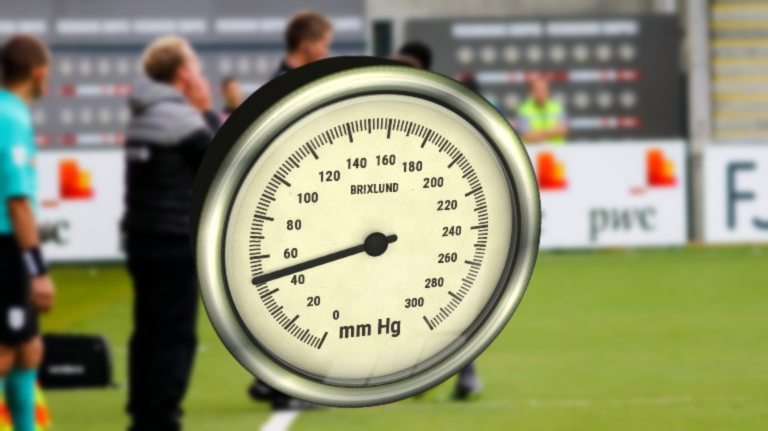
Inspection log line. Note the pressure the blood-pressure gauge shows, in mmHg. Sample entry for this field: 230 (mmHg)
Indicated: 50 (mmHg)
